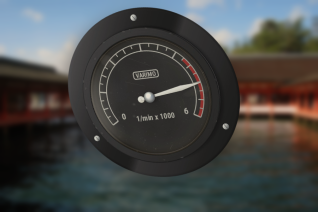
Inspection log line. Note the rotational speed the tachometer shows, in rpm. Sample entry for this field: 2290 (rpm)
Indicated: 5000 (rpm)
